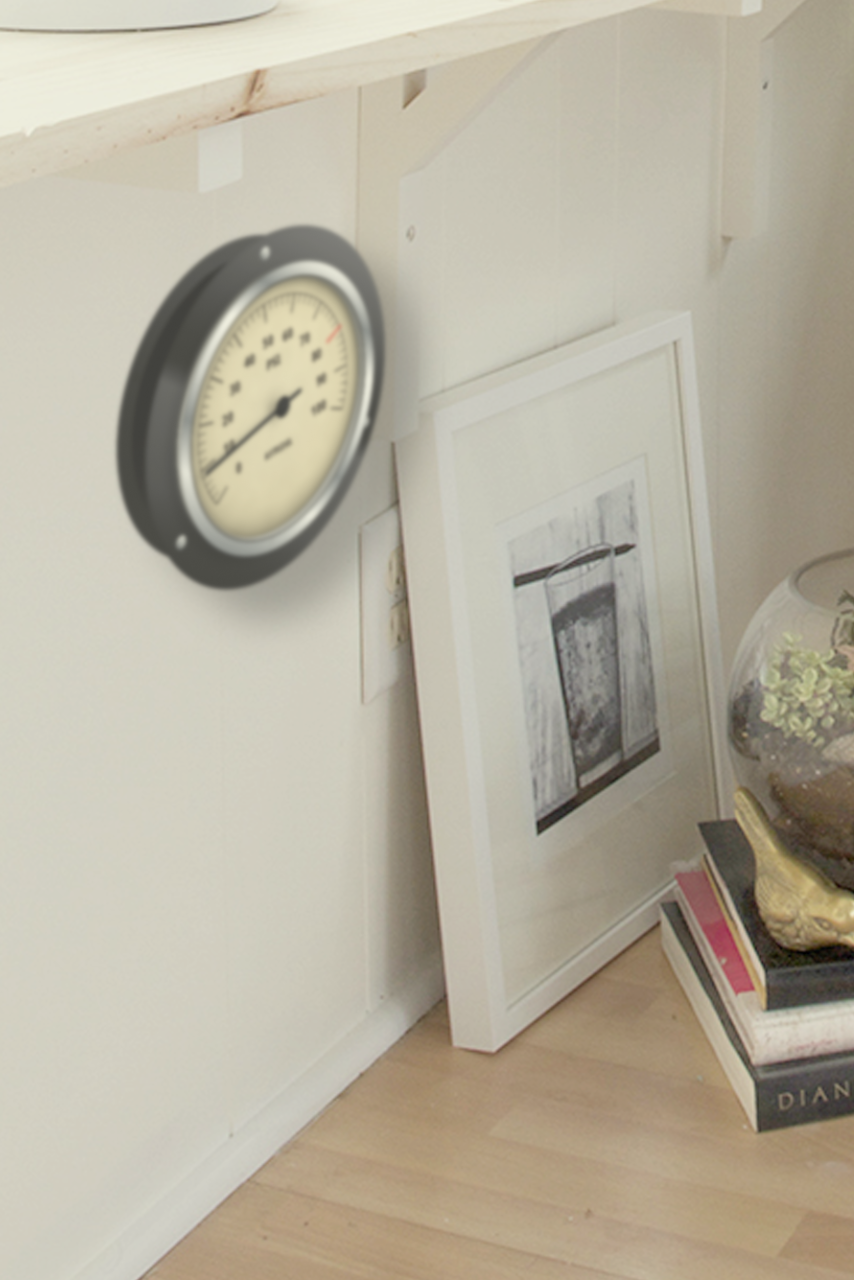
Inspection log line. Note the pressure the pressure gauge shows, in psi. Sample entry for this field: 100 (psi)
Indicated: 10 (psi)
